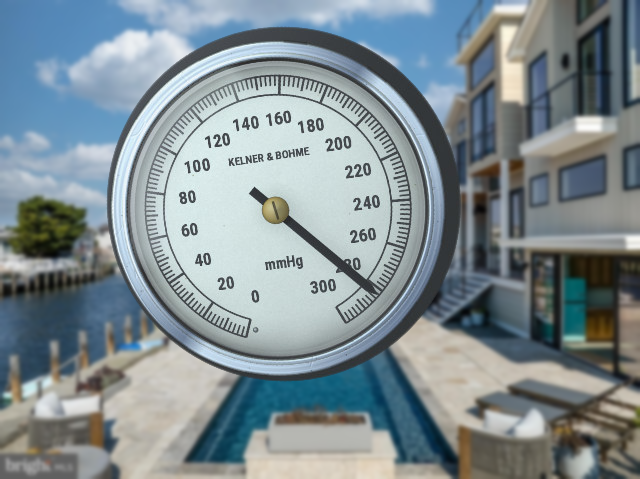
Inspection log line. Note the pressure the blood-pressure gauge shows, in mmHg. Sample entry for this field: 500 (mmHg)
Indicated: 282 (mmHg)
